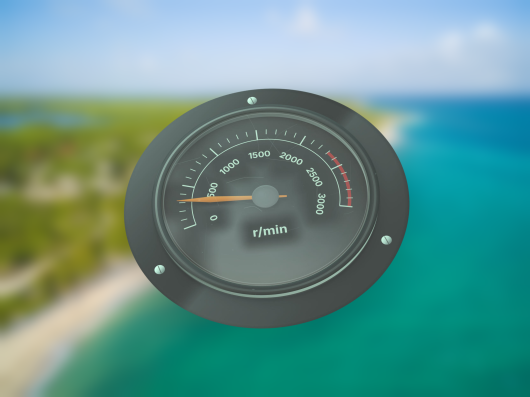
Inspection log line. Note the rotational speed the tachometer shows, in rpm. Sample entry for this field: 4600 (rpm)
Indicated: 300 (rpm)
